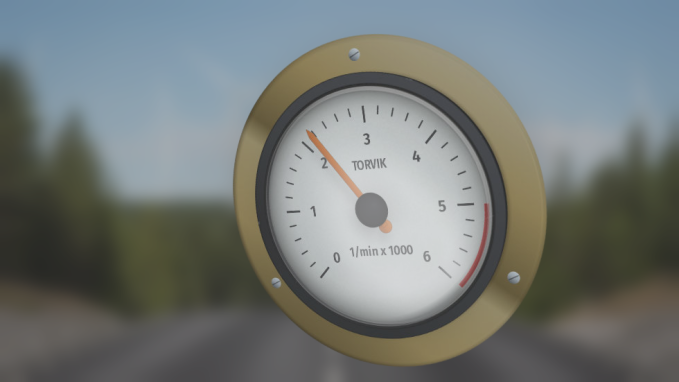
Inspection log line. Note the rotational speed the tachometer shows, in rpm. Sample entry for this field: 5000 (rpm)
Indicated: 2200 (rpm)
